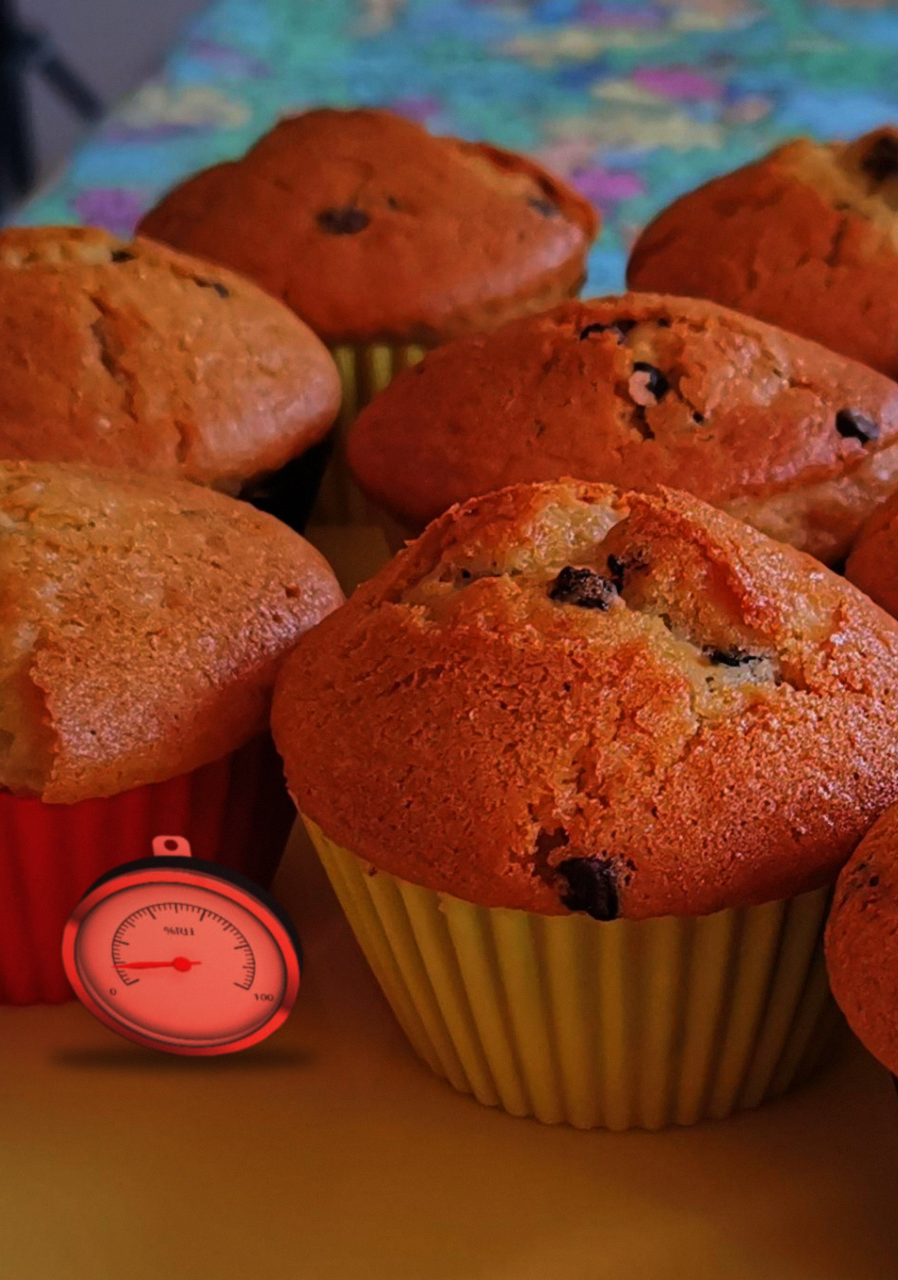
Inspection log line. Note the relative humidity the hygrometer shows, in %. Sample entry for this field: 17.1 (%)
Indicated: 10 (%)
